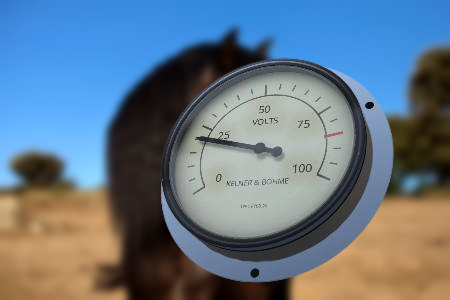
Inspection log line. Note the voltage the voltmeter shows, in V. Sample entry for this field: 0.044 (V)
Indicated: 20 (V)
